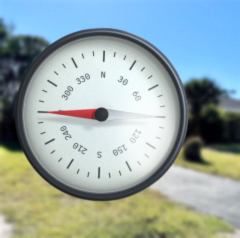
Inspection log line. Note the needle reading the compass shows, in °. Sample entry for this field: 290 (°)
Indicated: 270 (°)
